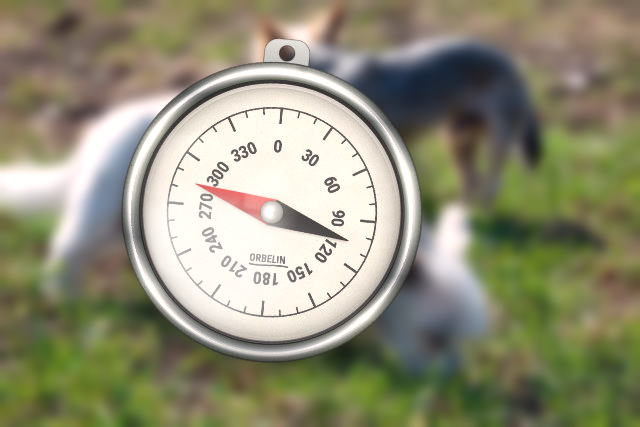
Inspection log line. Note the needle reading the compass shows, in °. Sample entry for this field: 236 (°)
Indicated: 285 (°)
